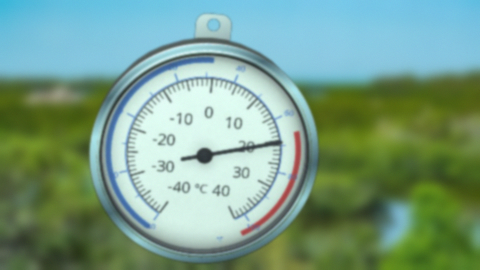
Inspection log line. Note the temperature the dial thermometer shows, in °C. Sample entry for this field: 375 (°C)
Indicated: 20 (°C)
